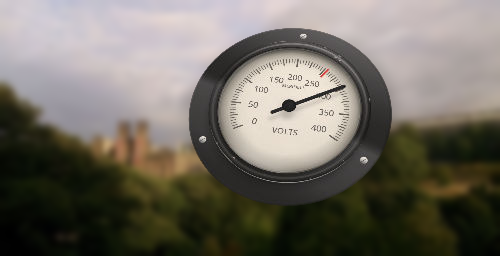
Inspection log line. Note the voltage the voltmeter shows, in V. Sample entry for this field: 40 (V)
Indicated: 300 (V)
